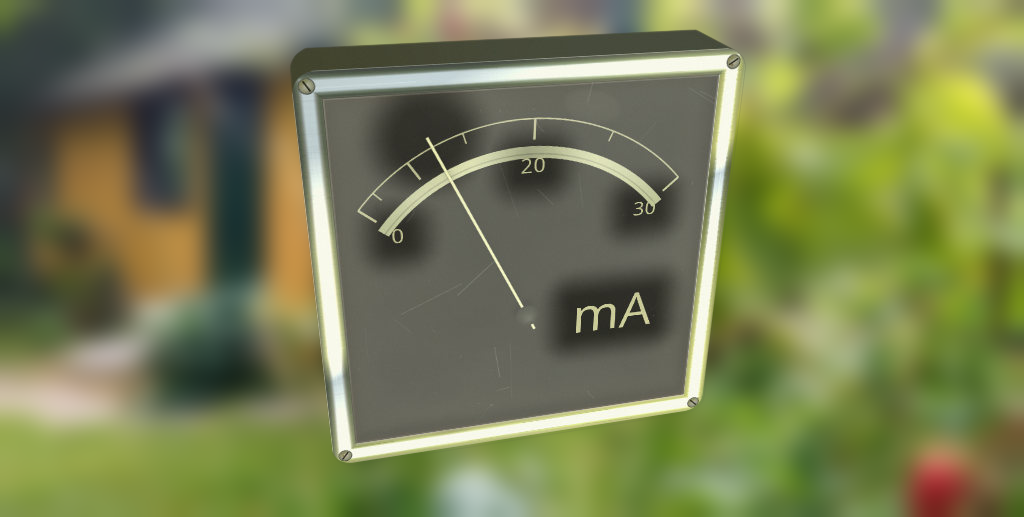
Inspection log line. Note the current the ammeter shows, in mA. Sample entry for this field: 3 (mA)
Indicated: 12.5 (mA)
